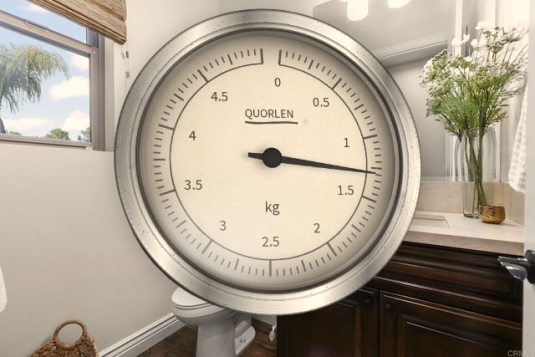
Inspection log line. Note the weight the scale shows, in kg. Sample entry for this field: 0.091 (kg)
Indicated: 1.3 (kg)
